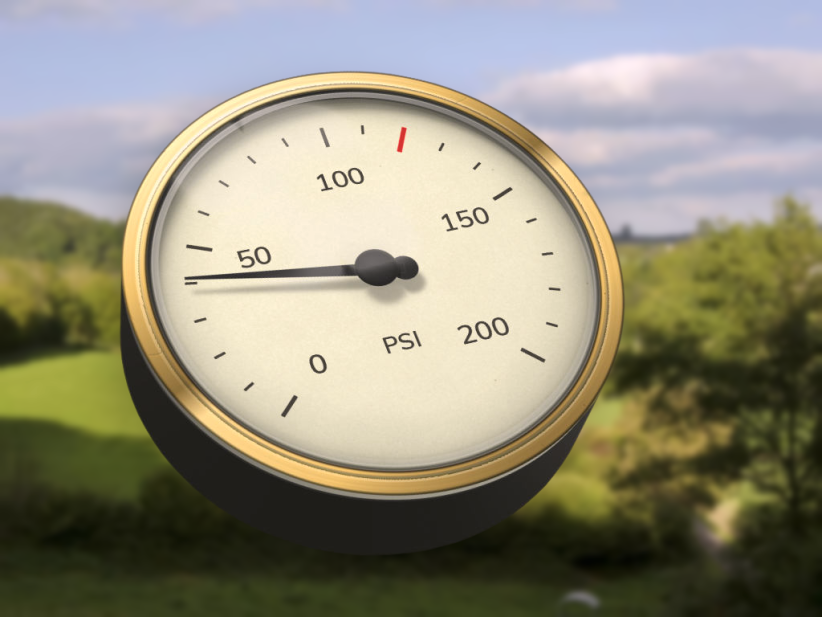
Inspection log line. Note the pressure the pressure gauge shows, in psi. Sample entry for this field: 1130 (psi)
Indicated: 40 (psi)
